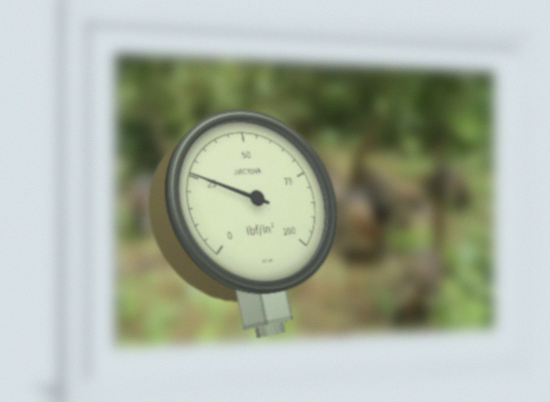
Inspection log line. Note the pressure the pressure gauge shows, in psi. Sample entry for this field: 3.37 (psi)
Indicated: 25 (psi)
